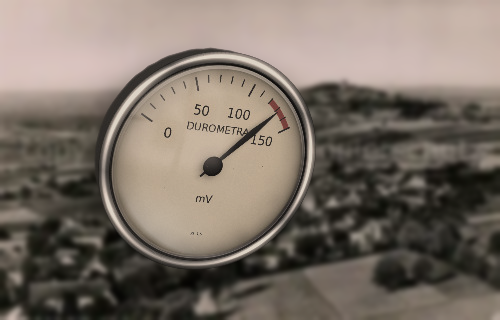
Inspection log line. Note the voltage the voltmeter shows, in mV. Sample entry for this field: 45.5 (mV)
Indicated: 130 (mV)
